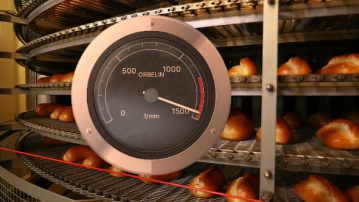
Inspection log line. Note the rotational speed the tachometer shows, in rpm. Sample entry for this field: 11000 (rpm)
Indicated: 1450 (rpm)
